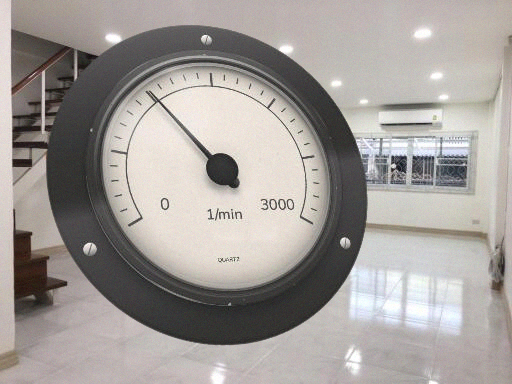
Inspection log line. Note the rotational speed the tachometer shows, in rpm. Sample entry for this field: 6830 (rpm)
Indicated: 1000 (rpm)
